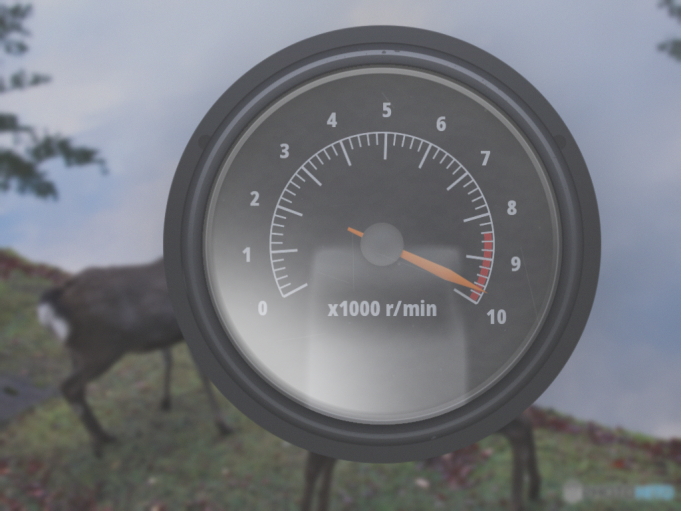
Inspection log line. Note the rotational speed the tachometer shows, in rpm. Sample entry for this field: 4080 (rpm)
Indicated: 9700 (rpm)
